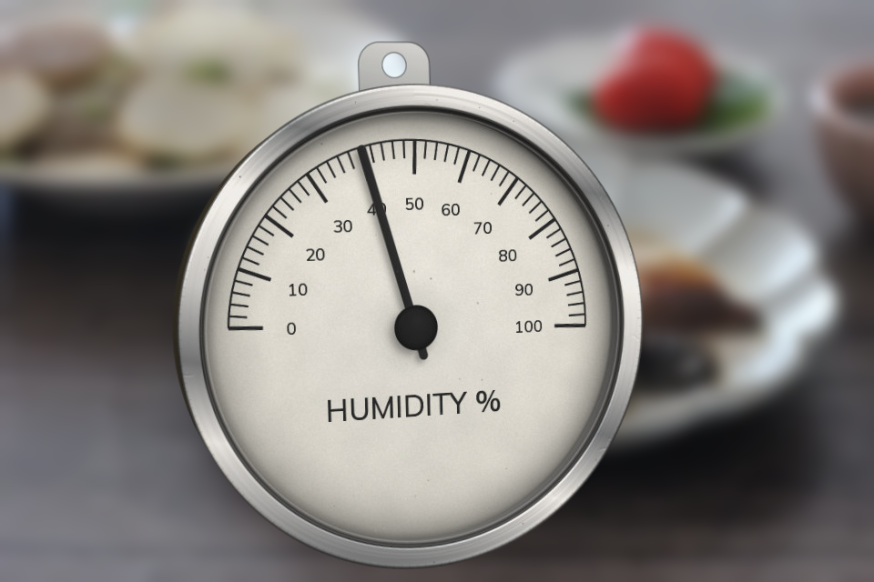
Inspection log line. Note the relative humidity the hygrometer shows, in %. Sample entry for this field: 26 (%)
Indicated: 40 (%)
